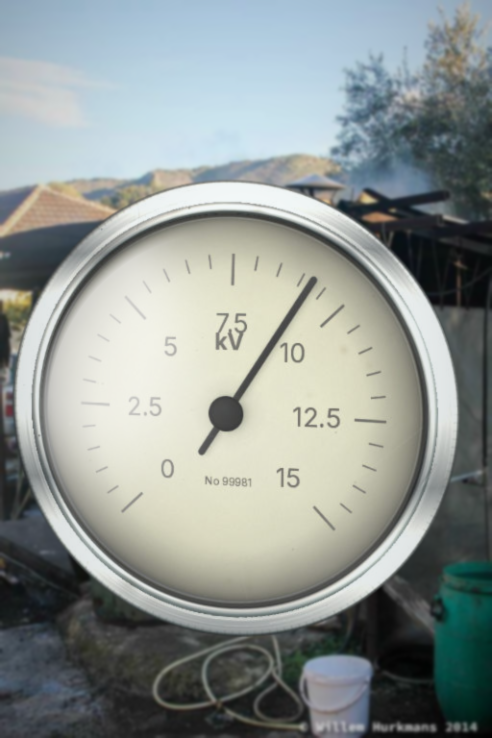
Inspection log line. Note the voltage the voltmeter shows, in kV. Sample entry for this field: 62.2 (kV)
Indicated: 9.25 (kV)
